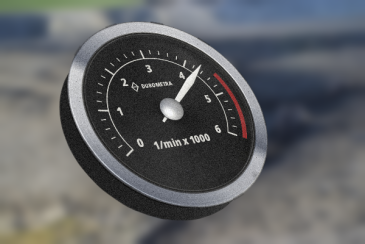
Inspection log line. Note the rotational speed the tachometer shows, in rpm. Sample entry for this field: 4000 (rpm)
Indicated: 4300 (rpm)
